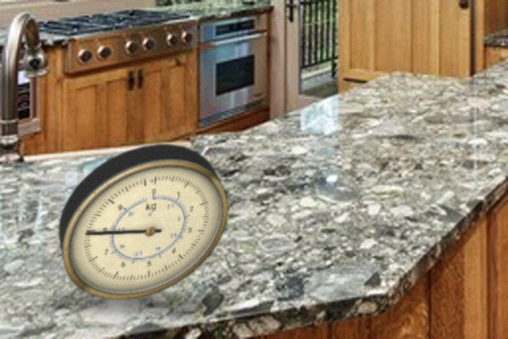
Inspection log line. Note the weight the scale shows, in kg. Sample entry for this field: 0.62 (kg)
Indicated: 8 (kg)
